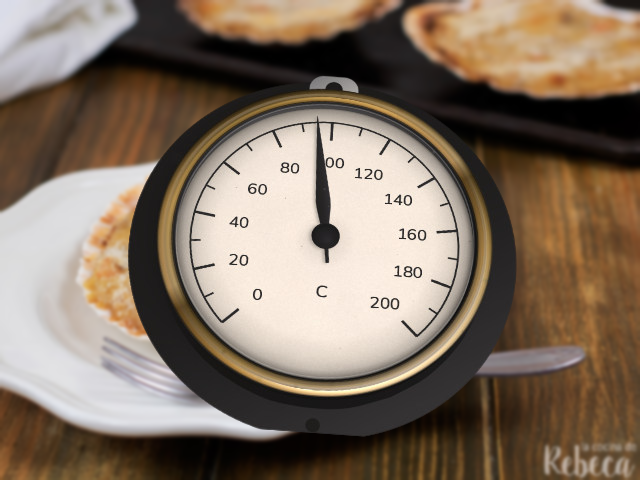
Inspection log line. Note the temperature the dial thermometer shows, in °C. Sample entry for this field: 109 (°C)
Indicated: 95 (°C)
